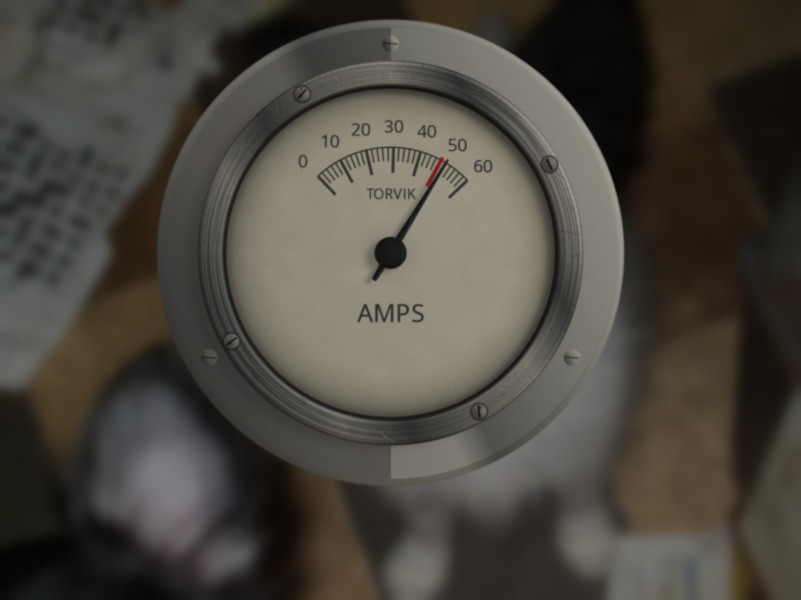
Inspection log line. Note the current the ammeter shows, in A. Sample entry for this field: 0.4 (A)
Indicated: 50 (A)
